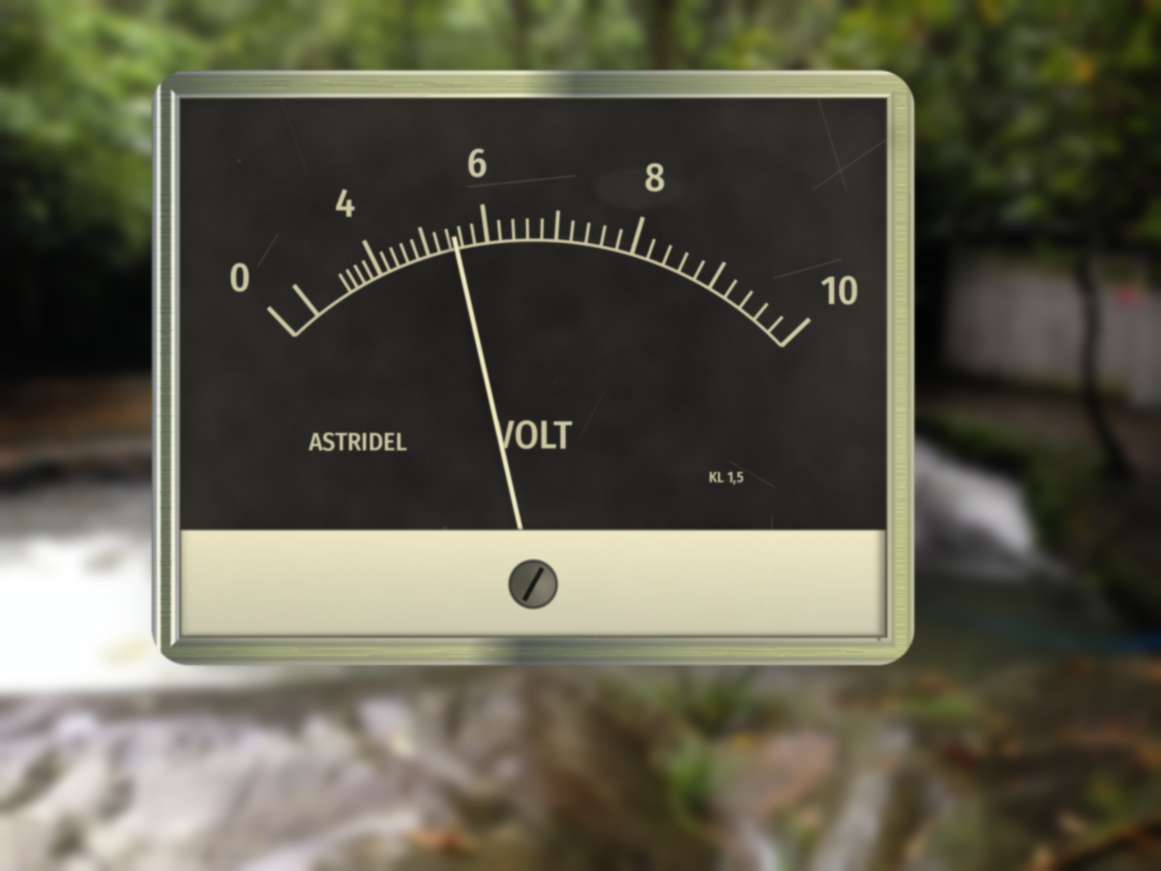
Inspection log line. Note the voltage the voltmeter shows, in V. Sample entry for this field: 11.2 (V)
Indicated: 5.5 (V)
